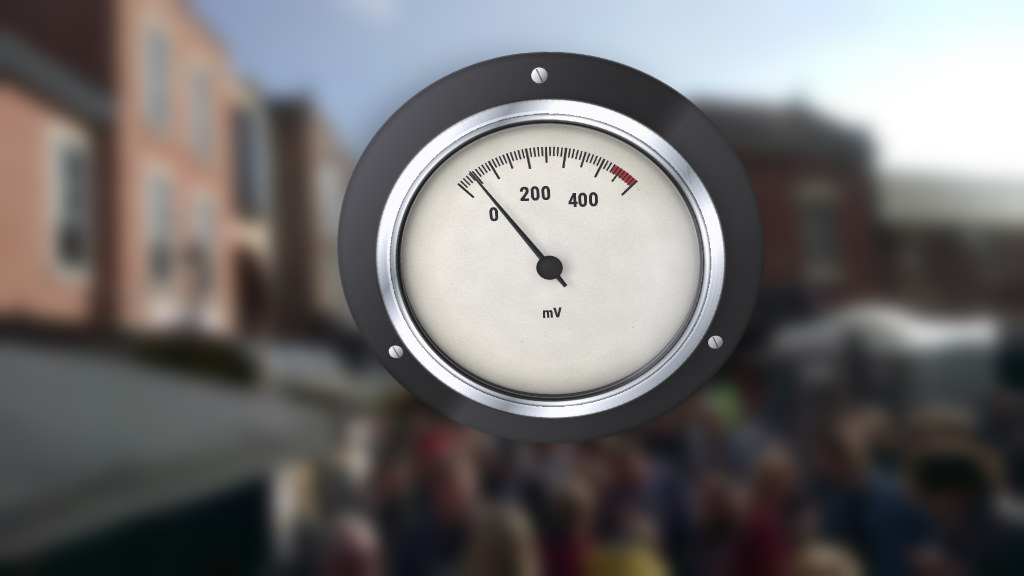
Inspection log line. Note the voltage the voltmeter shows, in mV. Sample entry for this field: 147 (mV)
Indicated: 50 (mV)
